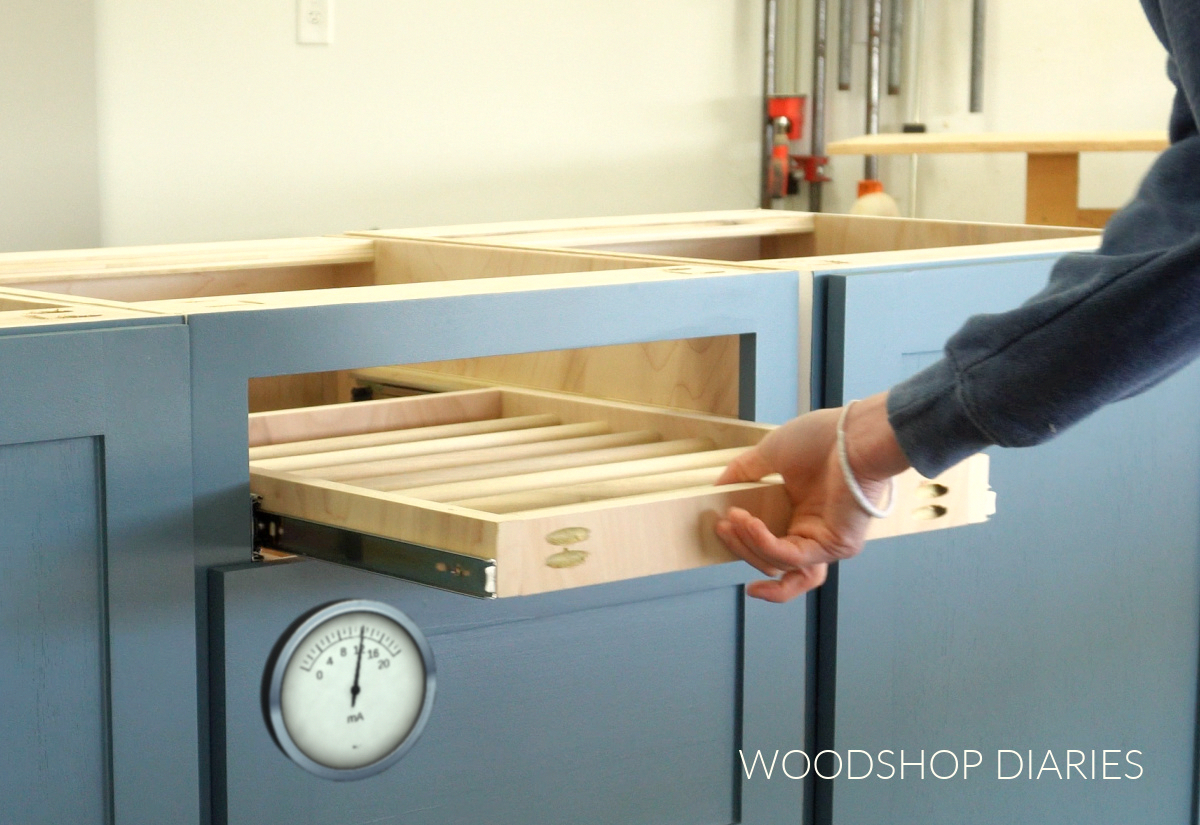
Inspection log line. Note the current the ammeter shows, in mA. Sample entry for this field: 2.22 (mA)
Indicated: 12 (mA)
